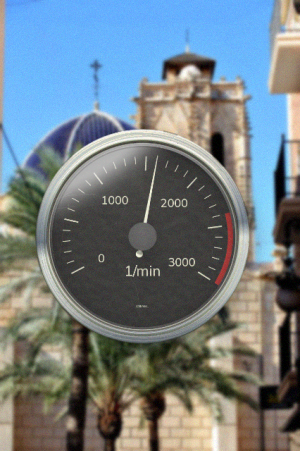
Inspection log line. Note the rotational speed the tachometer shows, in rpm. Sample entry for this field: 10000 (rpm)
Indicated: 1600 (rpm)
